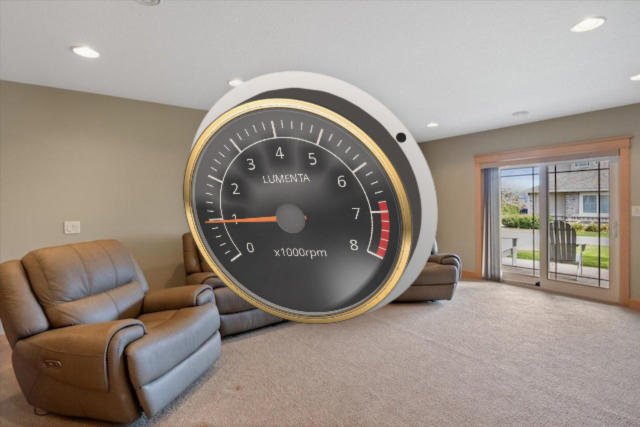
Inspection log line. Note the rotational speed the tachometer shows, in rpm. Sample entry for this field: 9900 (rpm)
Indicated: 1000 (rpm)
